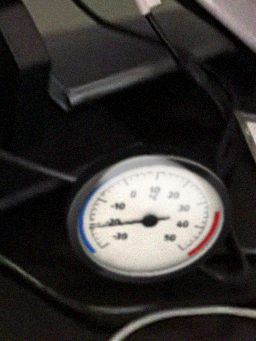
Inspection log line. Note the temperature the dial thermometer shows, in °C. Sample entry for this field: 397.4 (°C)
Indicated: -20 (°C)
